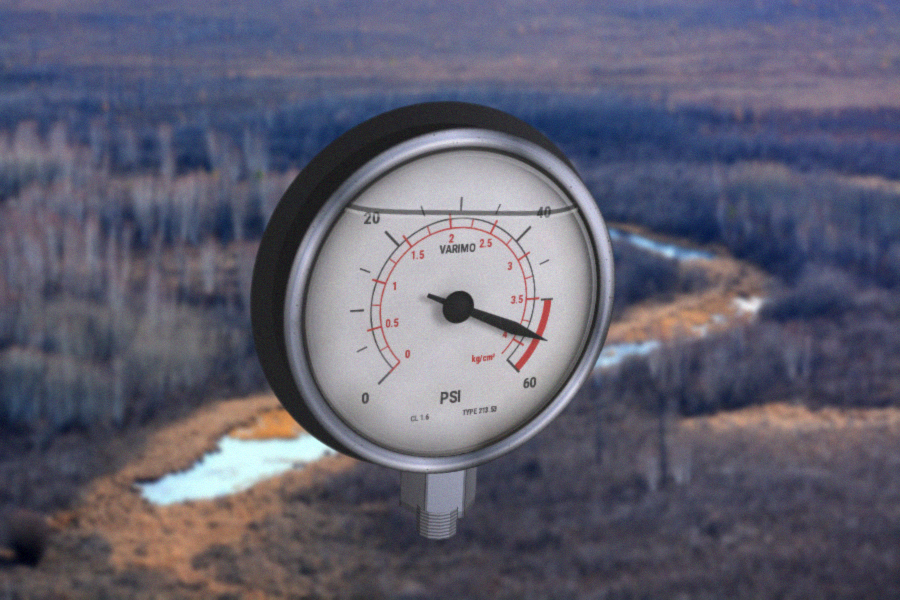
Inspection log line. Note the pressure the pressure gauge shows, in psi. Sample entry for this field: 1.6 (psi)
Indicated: 55 (psi)
